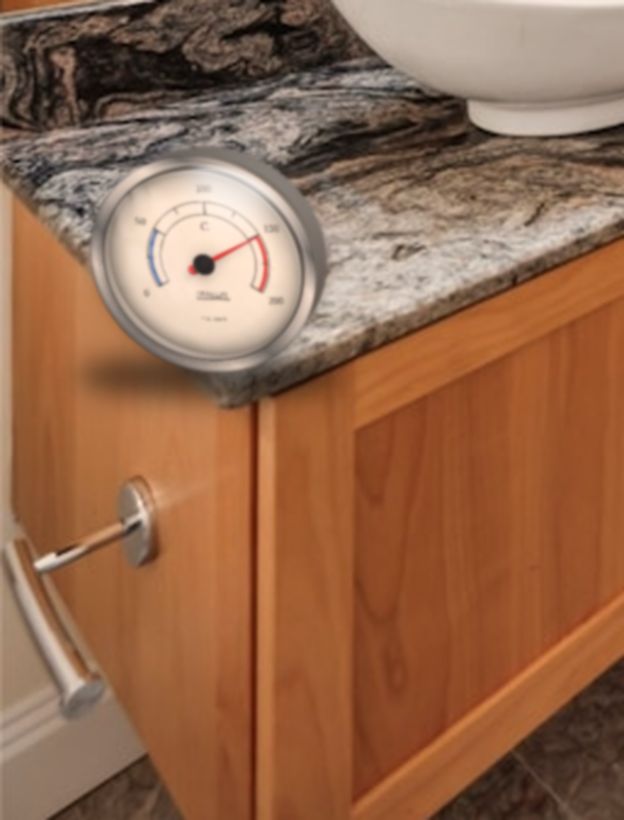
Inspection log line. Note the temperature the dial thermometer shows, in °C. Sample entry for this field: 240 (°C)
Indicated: 150 (°C)
